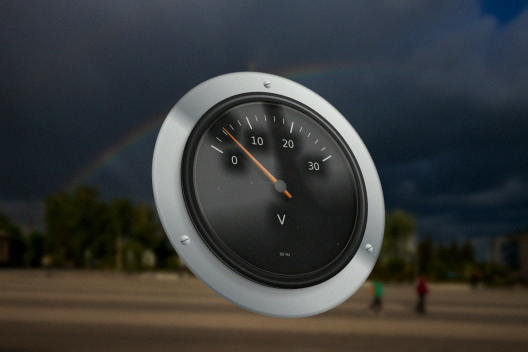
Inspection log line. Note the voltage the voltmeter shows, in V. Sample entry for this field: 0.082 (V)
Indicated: 4 (V)
